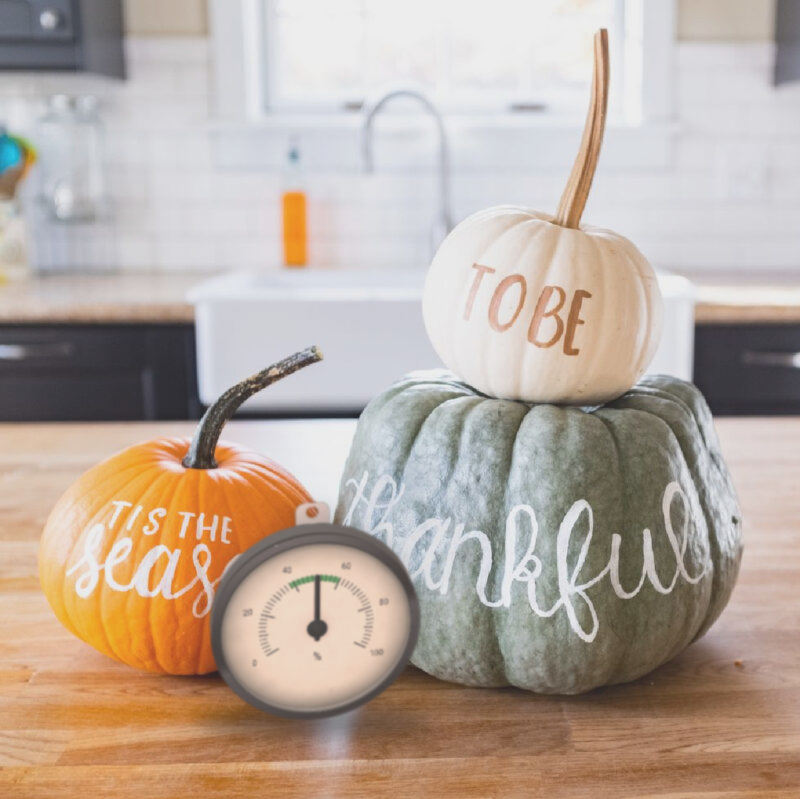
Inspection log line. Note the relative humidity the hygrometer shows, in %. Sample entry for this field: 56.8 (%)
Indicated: 50 (%)
